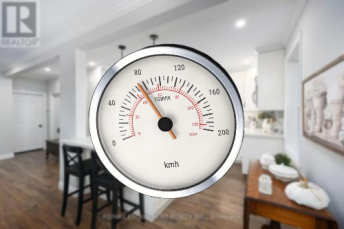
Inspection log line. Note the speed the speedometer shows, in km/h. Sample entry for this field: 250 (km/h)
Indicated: 75 (km/h)
